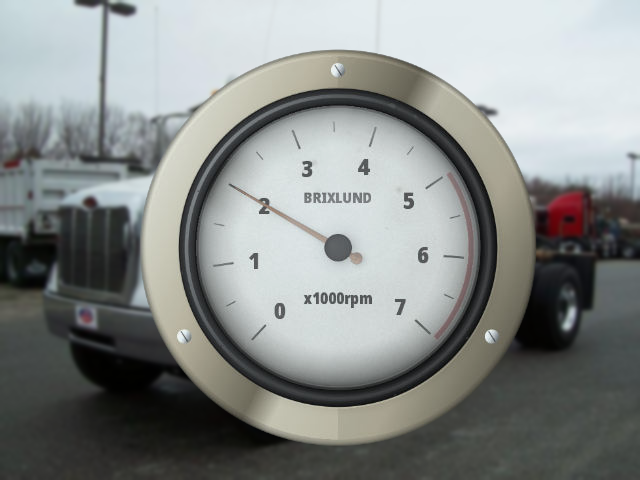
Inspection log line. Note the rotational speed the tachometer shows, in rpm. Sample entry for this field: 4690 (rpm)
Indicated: 2000 (rpm)
